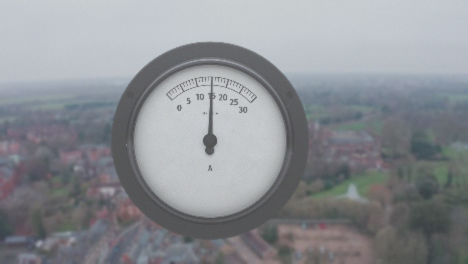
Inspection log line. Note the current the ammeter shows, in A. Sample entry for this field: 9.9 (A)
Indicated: 15 (A)
